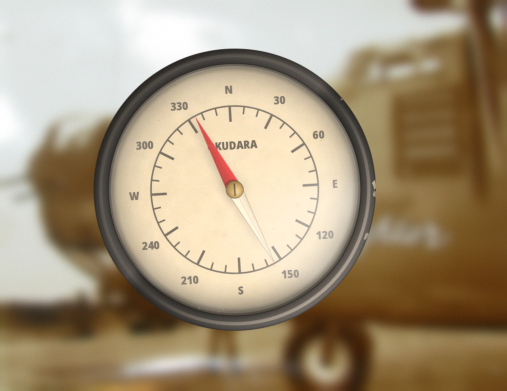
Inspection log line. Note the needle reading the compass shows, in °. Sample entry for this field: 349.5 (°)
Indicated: 335 (°)
